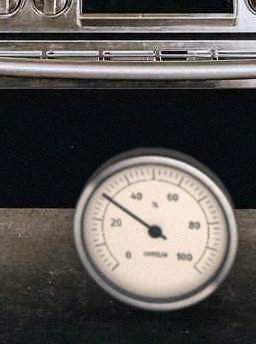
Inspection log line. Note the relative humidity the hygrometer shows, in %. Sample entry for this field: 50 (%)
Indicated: 30 (%)
